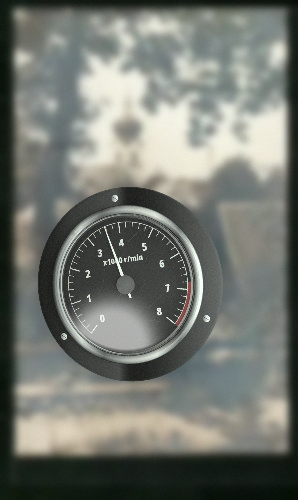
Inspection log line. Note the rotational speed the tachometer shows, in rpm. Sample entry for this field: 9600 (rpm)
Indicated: 3600 (rpm)
